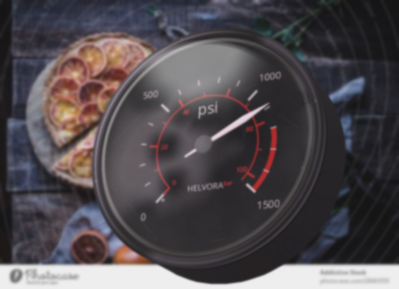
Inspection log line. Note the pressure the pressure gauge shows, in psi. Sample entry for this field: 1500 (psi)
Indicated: 1100 (psi)
